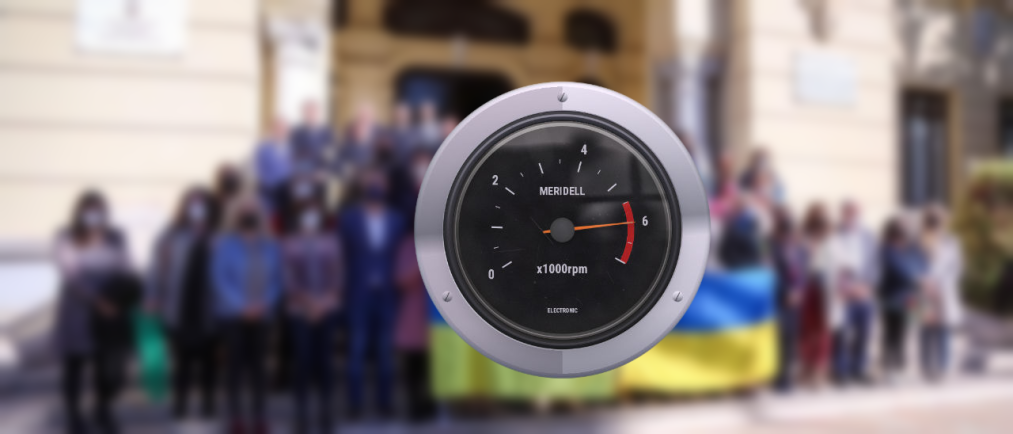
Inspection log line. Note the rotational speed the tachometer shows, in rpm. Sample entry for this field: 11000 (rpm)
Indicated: 6000 (rpm)
